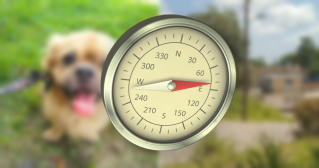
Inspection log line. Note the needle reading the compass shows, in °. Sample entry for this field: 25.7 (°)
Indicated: 80 (°)
